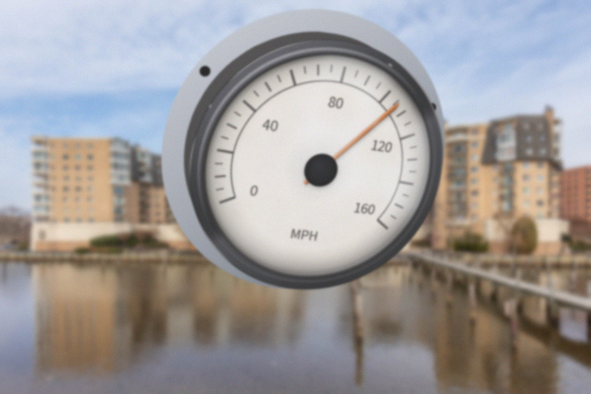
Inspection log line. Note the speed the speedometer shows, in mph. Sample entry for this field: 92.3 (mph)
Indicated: 105 (mph)
